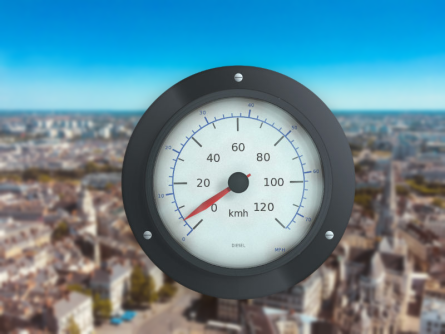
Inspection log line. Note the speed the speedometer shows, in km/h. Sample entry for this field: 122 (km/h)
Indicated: 5 (km/h)
